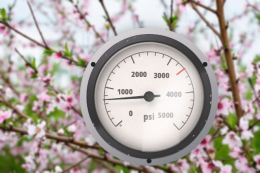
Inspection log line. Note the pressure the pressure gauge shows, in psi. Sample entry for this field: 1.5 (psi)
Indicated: 700 (psi)
